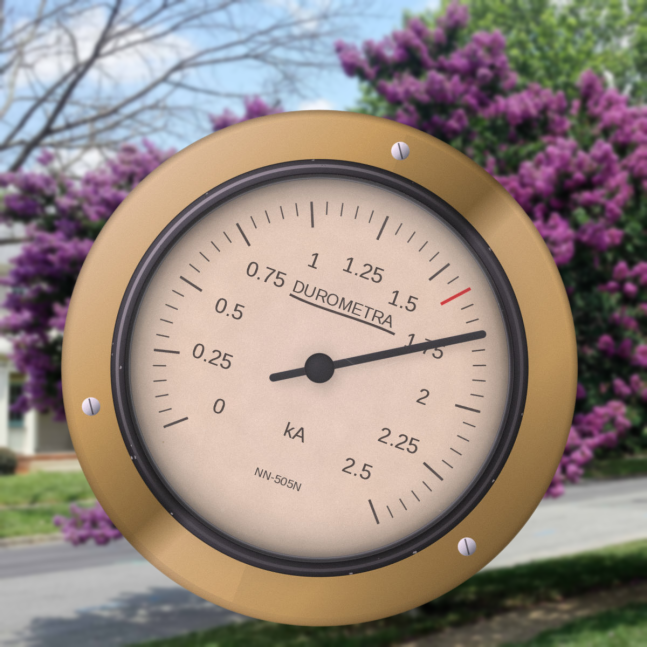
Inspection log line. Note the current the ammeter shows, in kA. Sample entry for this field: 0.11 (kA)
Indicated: 1.75 (kA)
